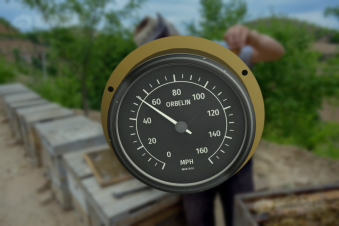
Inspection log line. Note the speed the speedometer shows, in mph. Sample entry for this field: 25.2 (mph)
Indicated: 55 (mph)
